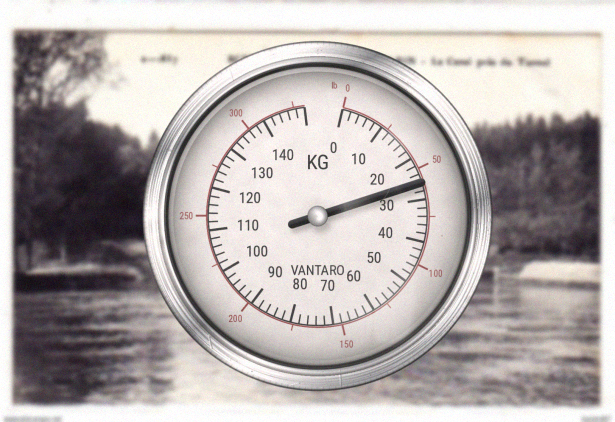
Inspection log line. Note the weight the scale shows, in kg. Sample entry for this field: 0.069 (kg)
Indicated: 26 (kg)
